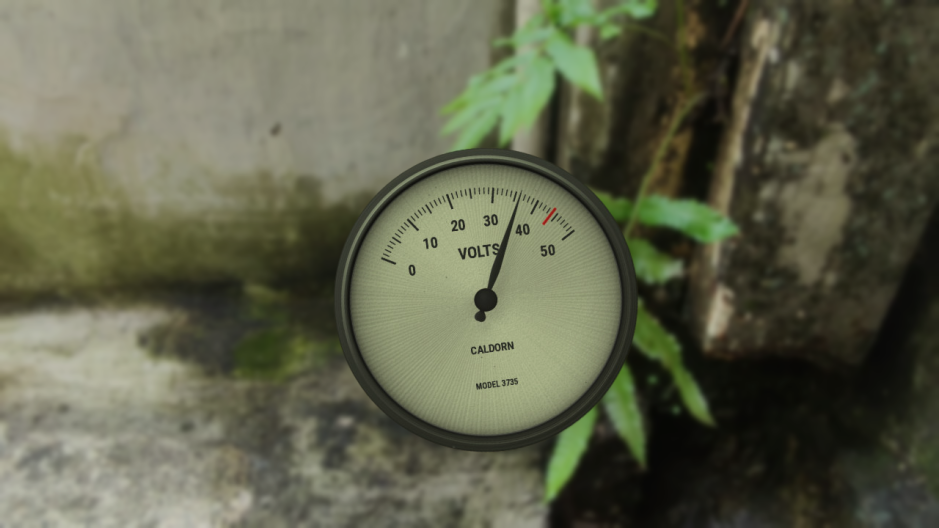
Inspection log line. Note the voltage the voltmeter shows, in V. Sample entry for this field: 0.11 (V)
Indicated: 36 (V)
